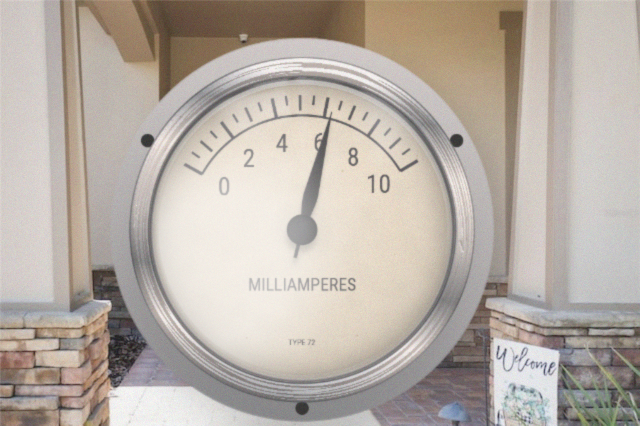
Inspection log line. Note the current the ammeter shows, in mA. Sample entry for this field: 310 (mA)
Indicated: 6.25 (mA)
